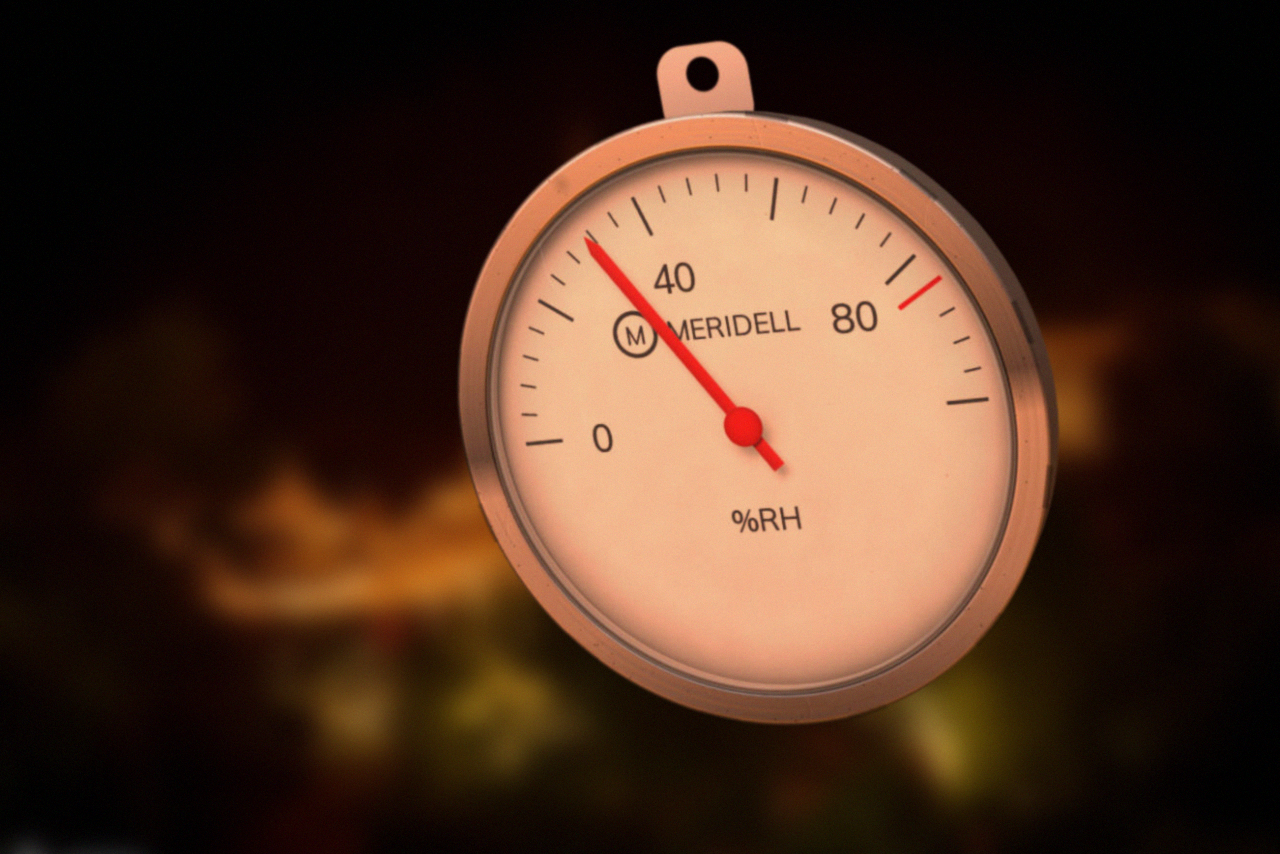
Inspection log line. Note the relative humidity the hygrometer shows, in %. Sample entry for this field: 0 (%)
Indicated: 32 (%)
